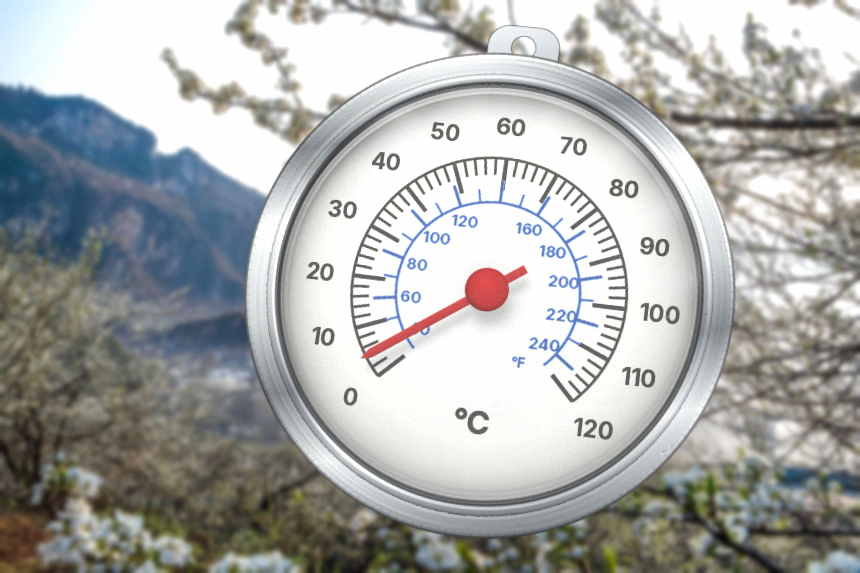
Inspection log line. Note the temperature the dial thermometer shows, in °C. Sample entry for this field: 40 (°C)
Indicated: 4 (°C)
